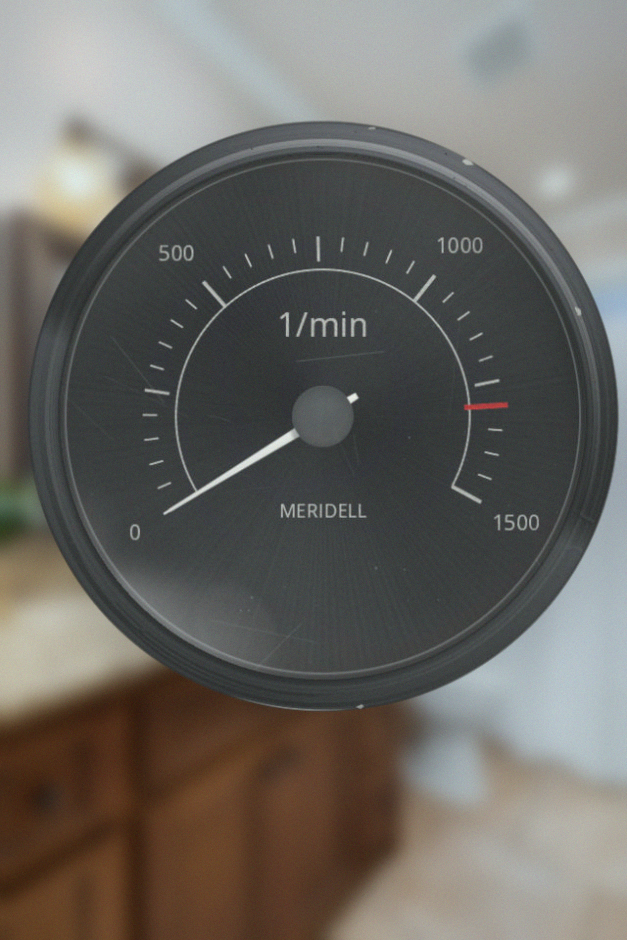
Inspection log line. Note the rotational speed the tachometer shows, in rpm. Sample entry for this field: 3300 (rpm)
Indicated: 0 (rpm)
